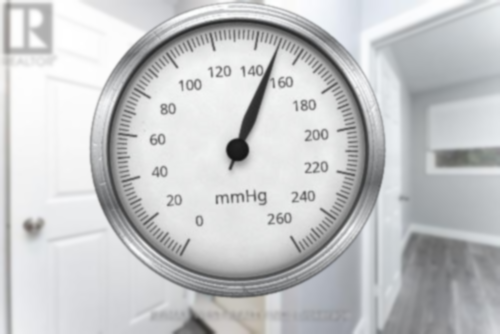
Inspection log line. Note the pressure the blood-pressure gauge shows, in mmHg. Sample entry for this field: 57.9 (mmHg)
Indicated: 150 (mmHg)
